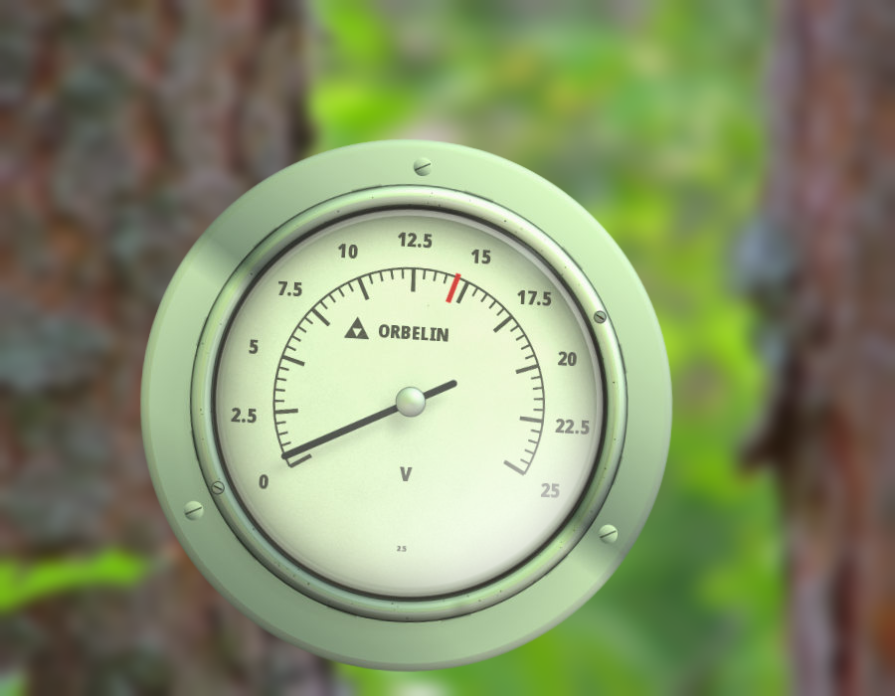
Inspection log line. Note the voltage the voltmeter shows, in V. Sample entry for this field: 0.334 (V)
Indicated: 0.5 (V)
